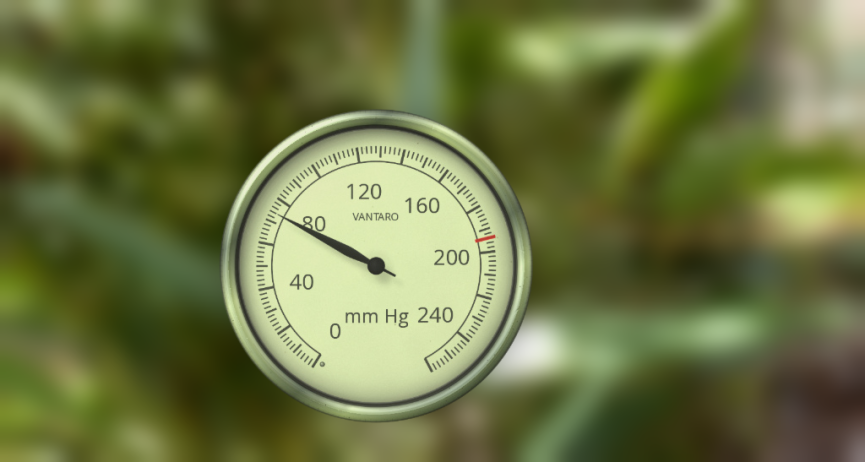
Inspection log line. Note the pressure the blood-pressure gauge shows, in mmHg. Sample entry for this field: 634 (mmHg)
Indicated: 74 (mmHg)
